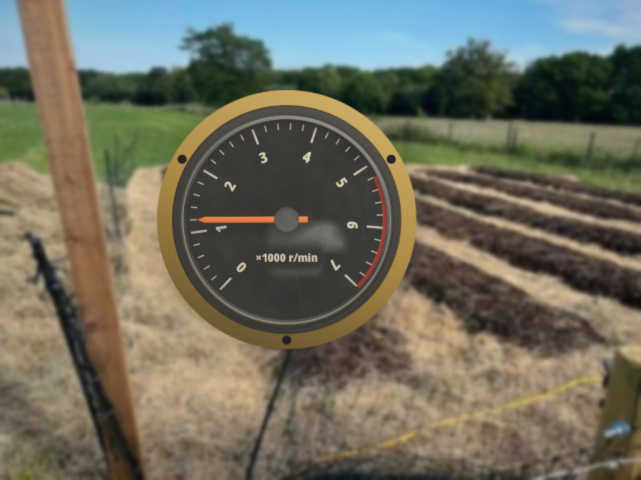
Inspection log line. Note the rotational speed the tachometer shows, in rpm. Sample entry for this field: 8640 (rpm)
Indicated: 1200 (rpm)
